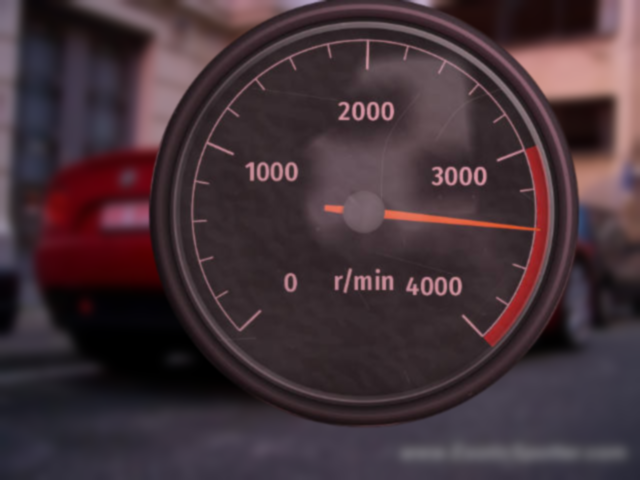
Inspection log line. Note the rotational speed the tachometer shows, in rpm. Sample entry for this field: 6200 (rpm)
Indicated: 3400 (rpm)
